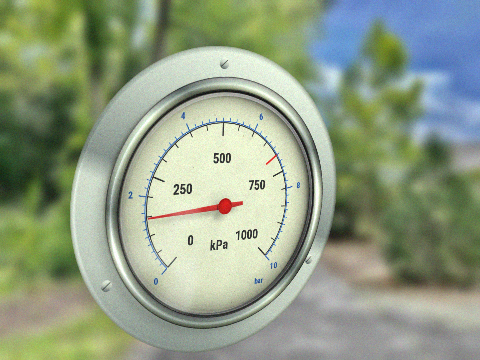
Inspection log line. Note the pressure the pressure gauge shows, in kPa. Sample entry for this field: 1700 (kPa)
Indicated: 150 (kPa)
